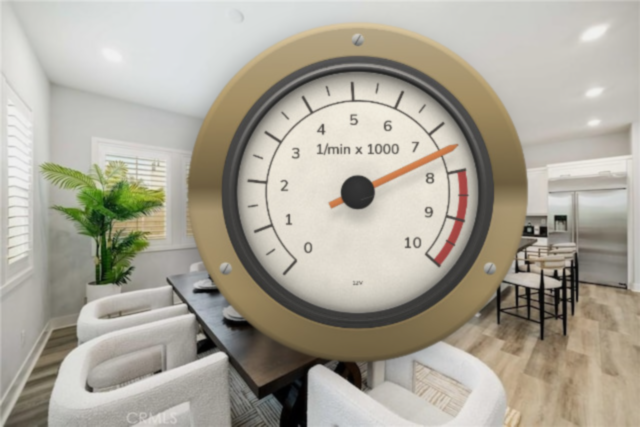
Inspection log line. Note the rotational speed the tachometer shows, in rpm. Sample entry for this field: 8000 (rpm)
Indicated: 7500 (rpm)
